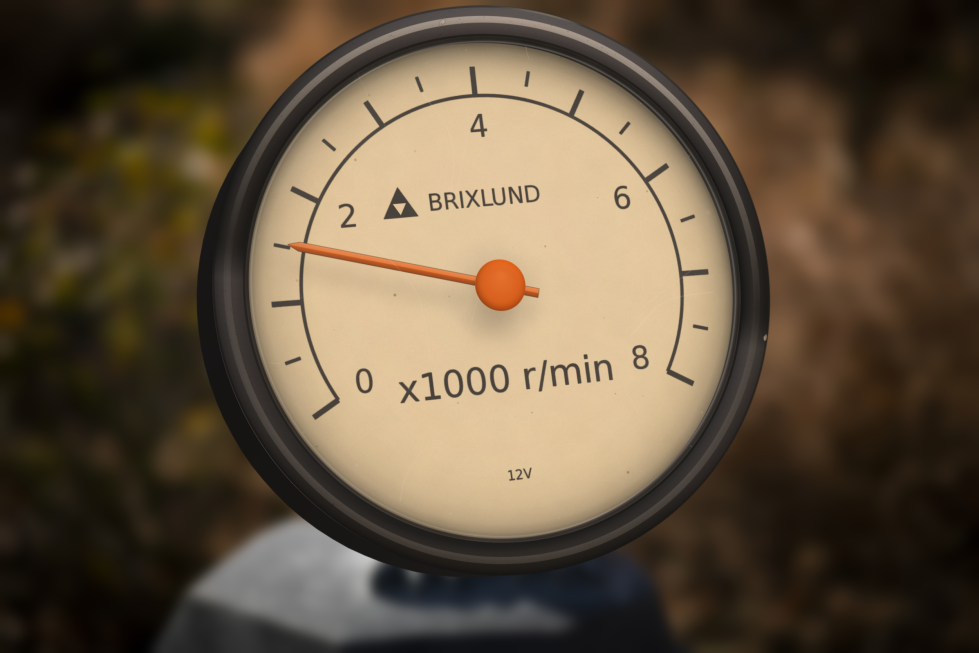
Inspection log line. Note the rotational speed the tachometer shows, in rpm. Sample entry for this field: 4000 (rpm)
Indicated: 1500 (rpm)
